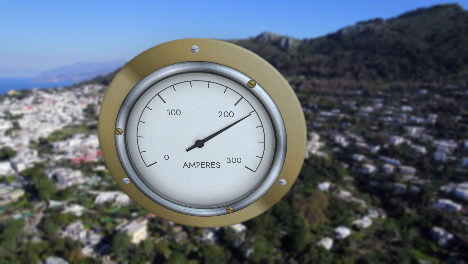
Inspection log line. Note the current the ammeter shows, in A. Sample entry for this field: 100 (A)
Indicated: 220 (A)
